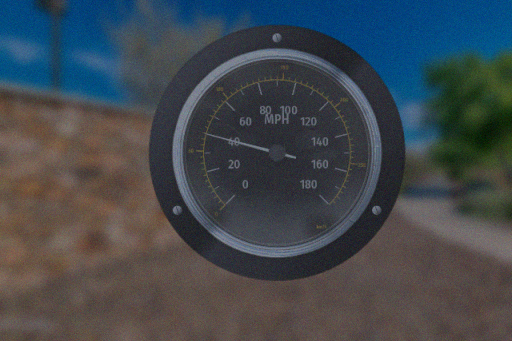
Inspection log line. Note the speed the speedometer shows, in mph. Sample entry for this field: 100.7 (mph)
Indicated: 40 (mph)
